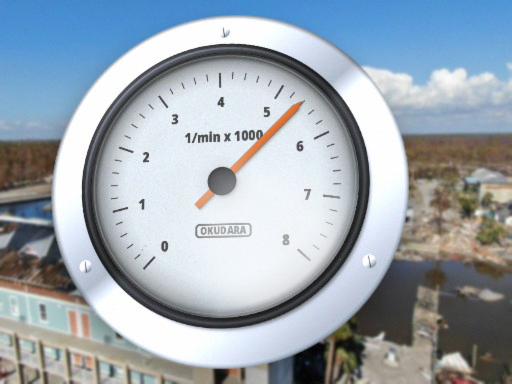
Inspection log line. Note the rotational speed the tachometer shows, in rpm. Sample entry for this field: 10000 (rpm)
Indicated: 5400 (rpm)
